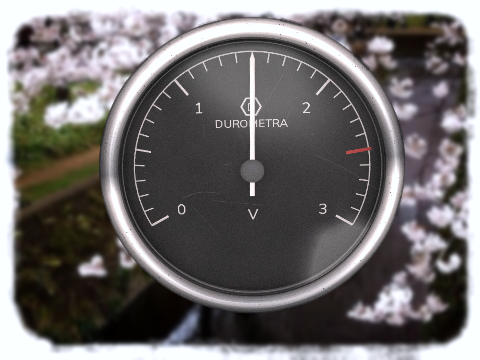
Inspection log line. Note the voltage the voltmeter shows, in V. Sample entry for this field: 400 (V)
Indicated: 1.5 (V)
